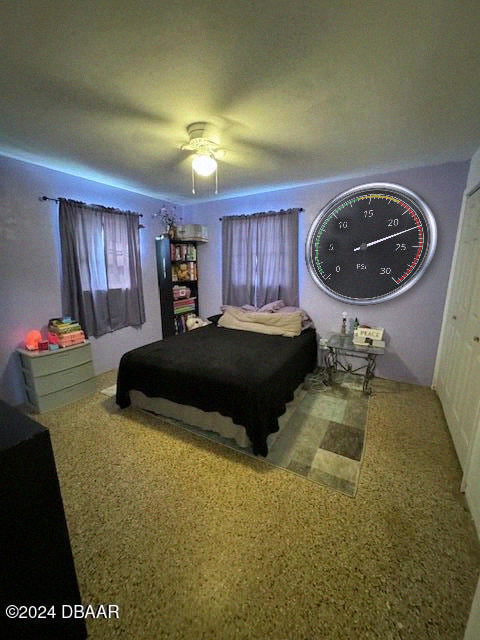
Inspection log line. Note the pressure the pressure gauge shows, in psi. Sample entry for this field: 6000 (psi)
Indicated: 22.5 (psi)
